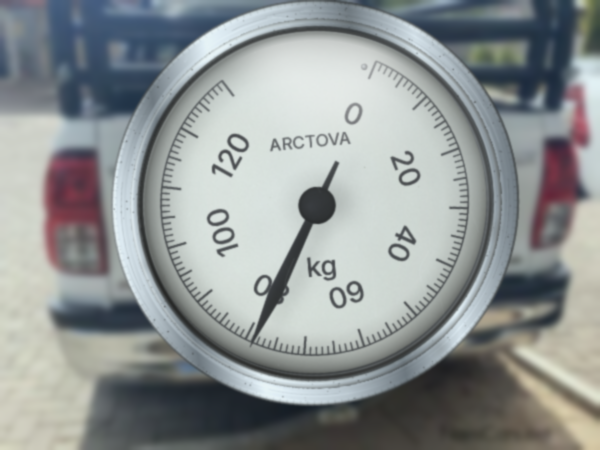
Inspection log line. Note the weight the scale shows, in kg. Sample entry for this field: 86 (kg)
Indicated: 79 (kg)
